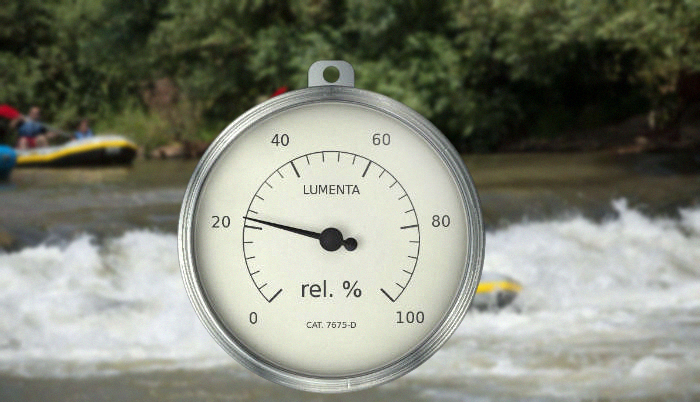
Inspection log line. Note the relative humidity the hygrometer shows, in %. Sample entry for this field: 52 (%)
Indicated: 22 (%)
